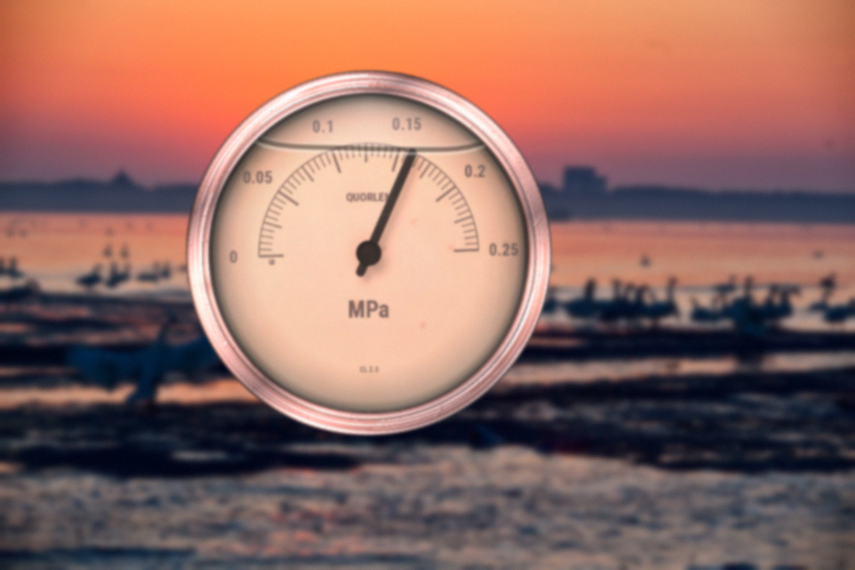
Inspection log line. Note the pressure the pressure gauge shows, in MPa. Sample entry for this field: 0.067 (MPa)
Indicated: 0.16 (MPa)
